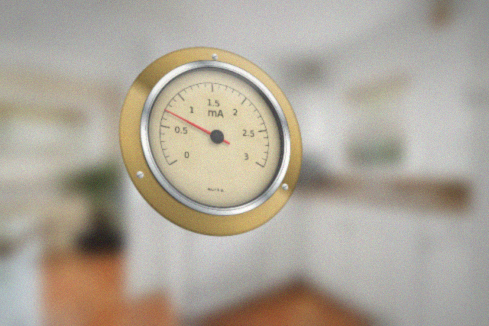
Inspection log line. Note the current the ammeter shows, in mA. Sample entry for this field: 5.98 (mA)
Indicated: 0.7 (mA)
